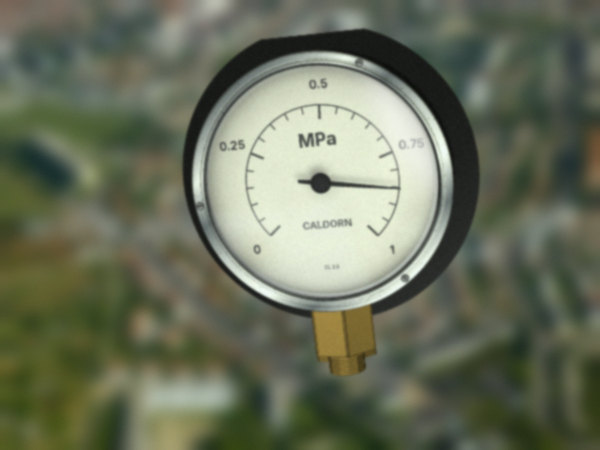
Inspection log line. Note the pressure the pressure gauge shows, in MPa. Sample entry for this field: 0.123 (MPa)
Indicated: 0.85 (MPa)
